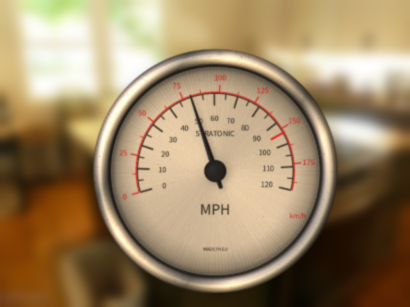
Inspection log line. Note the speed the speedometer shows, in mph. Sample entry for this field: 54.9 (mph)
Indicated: 50 (mph)
